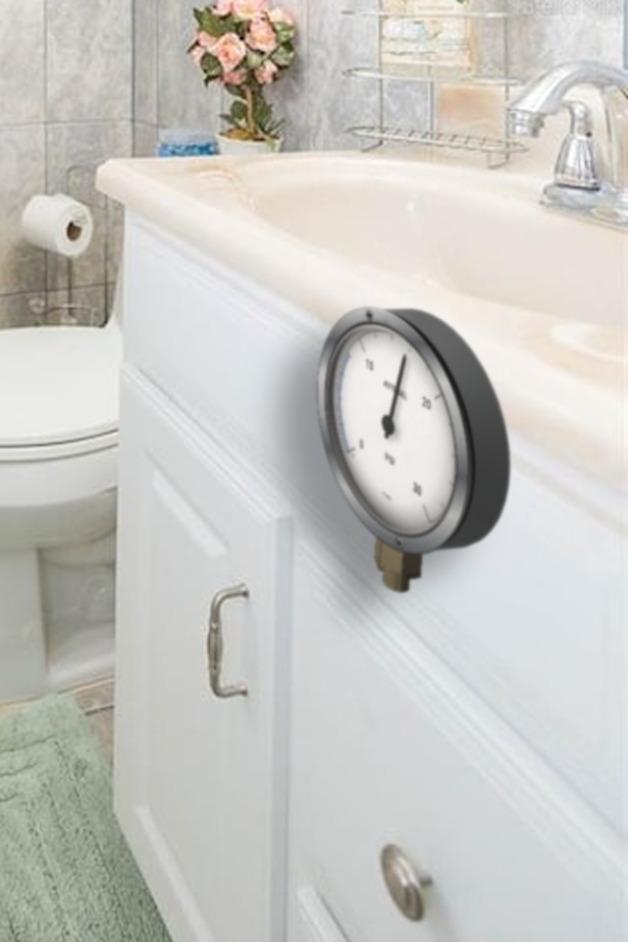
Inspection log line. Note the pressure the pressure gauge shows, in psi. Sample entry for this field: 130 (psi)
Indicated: 16 (psi)
